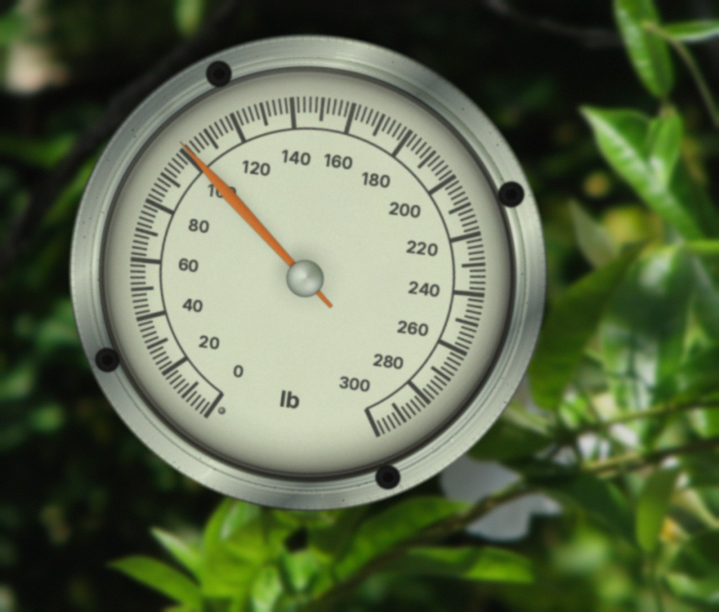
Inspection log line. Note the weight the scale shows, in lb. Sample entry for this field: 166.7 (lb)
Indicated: 102 (lb)
